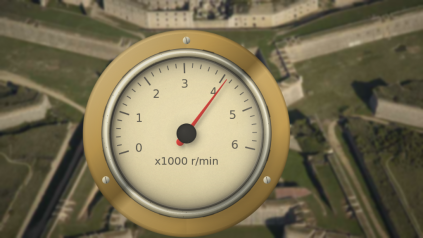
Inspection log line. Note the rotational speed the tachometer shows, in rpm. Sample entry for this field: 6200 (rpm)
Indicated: 4100 (rpm)
